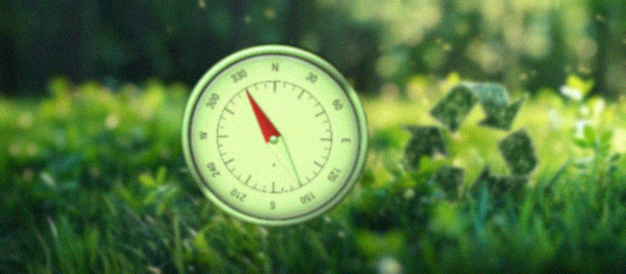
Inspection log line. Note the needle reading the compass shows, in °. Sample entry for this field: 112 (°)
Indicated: 330 (°)
